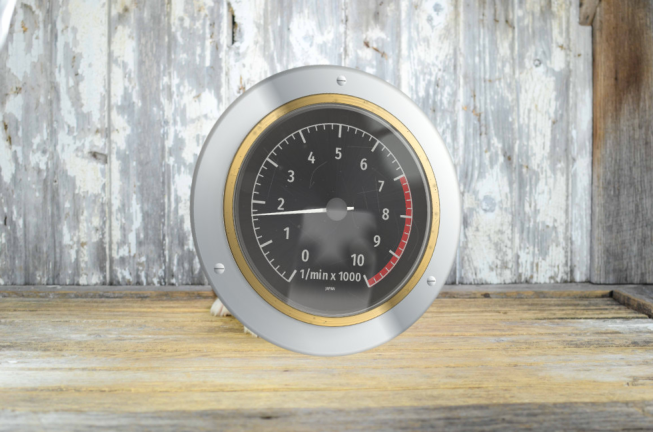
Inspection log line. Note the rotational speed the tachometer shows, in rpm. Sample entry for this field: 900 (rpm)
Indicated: 1700 (rpm)
